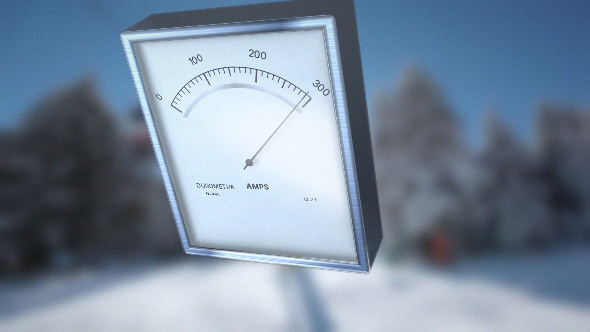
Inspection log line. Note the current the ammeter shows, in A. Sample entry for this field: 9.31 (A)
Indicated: 290 (A)
